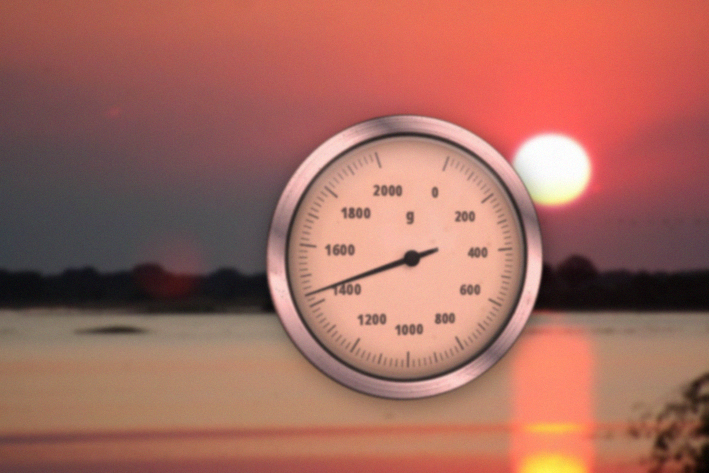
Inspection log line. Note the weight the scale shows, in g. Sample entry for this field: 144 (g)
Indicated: 1440 (g)
